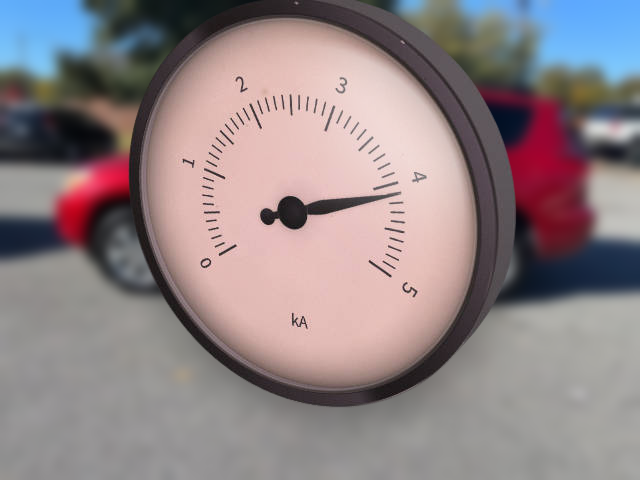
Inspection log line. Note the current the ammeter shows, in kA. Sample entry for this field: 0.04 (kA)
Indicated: 4.1 (kA)
